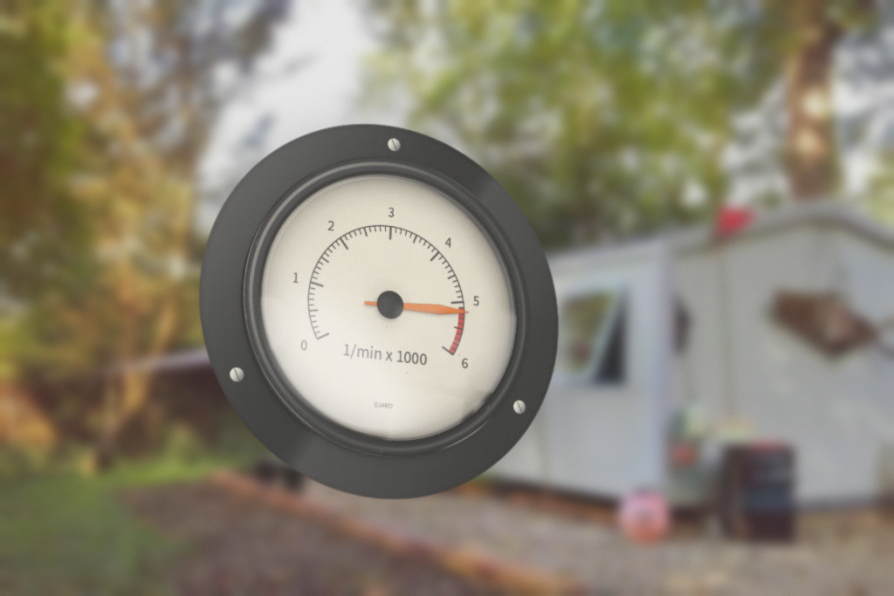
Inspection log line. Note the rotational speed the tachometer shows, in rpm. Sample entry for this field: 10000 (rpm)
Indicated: 5200 (rpm)
